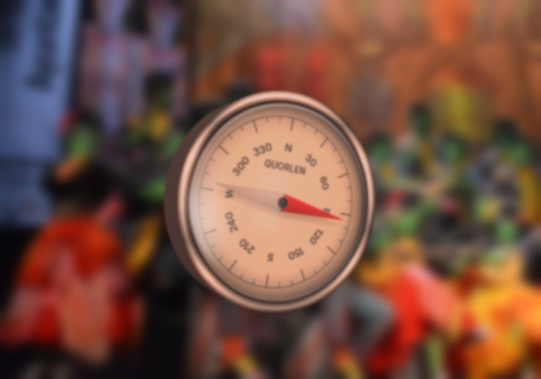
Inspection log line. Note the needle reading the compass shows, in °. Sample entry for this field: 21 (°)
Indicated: 95 (°)
